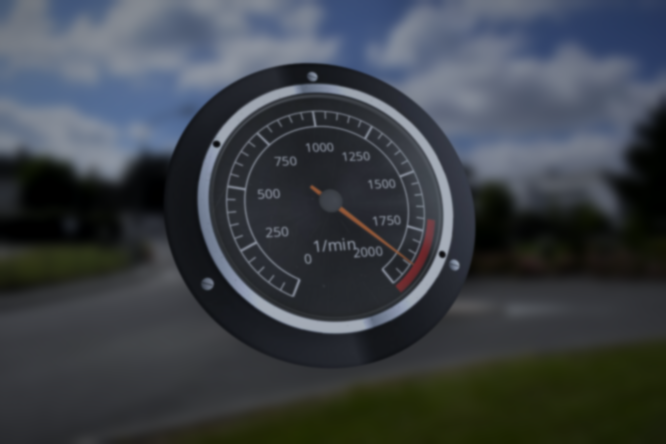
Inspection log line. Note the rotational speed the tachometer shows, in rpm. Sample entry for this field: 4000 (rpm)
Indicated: 1900 (rpm)
